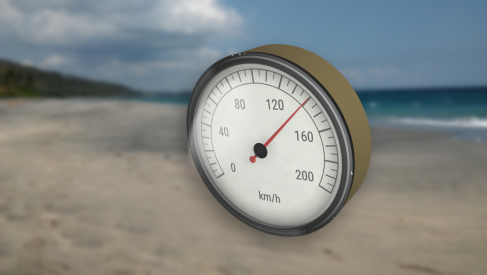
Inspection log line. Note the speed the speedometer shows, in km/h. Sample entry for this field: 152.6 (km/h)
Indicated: 140 (km/h)
